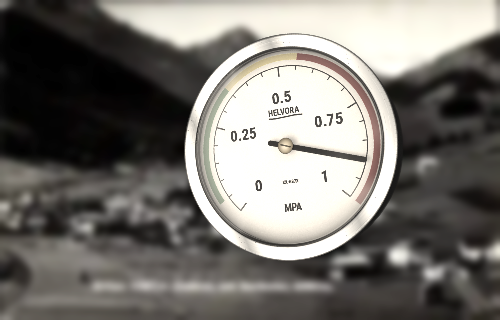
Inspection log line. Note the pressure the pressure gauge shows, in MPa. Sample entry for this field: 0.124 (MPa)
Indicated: 0.9 (MPa)
